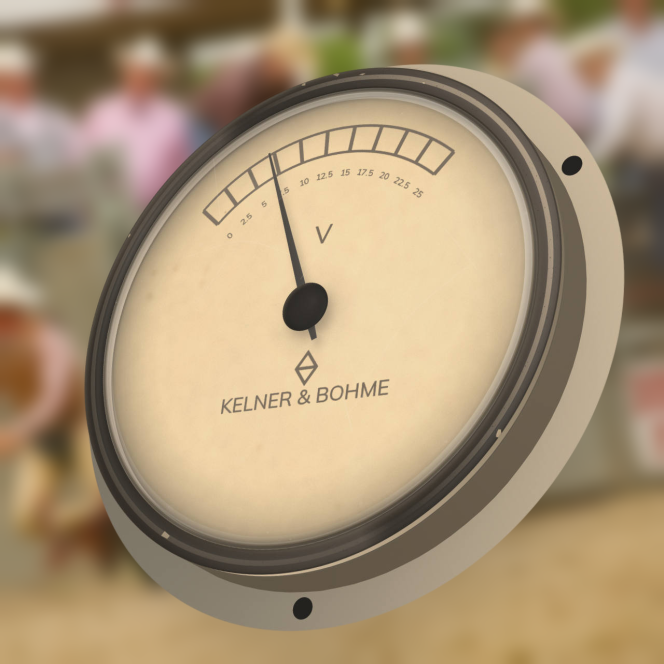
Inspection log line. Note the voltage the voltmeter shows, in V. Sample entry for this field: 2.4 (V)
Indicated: 7.5 (V)
